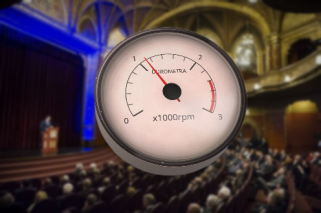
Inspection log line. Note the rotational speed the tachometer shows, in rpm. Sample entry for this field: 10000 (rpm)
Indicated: 1100 (rpm)
